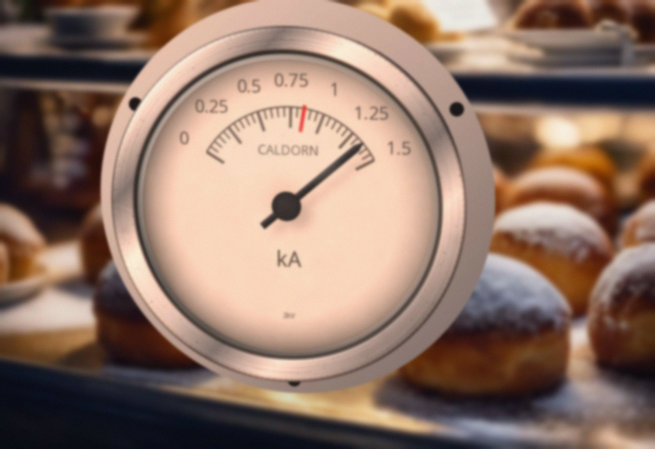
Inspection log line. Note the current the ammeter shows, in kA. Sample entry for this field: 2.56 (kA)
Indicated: 1.35 (kA)
